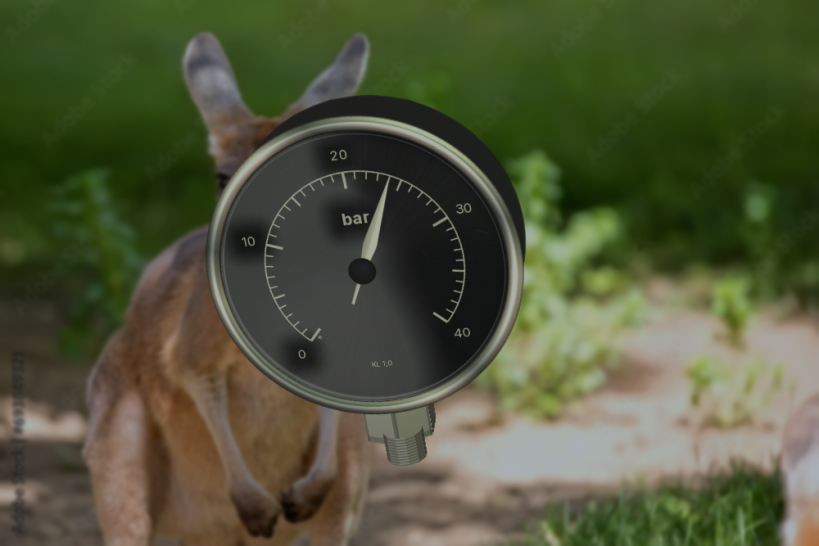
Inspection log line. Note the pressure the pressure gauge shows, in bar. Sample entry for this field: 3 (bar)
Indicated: 24 (bar)
